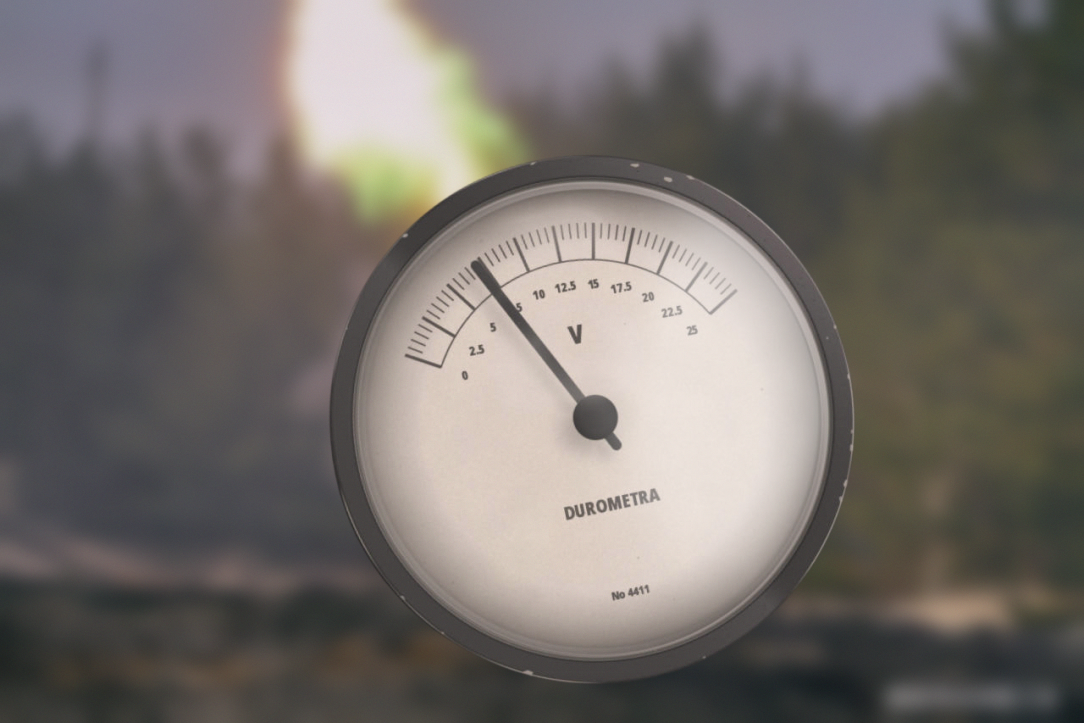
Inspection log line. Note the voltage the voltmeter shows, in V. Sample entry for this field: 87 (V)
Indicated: 7 (V)
